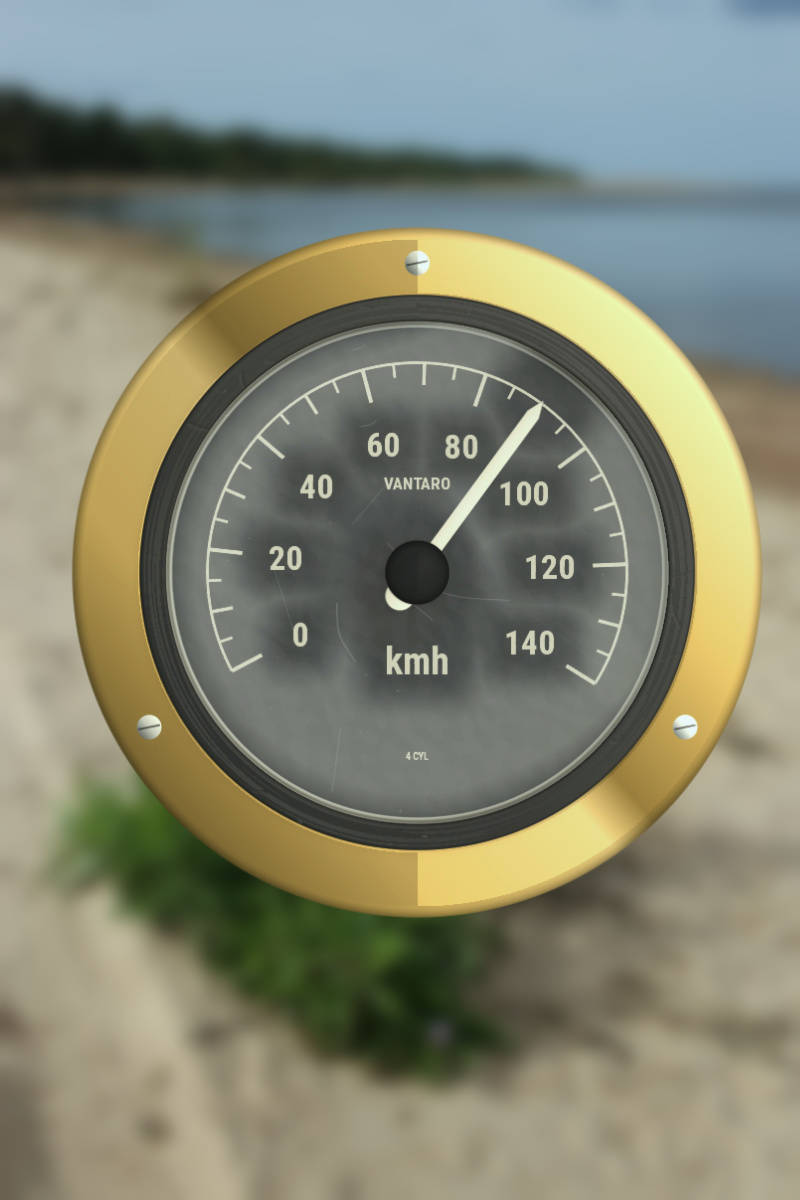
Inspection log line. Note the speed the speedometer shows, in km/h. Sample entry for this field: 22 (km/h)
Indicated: 90 (km/h)
